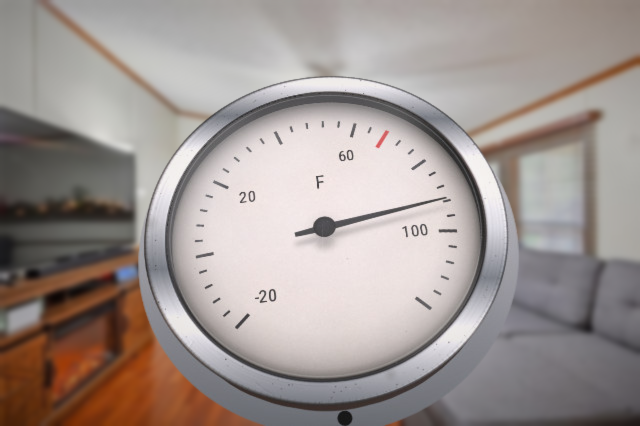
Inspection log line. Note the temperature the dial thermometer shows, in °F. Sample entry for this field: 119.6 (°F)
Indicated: 92 (°F)
